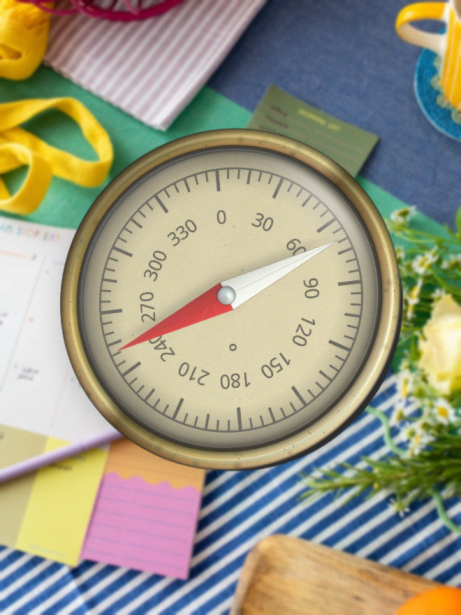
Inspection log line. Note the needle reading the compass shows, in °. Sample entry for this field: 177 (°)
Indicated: 250 (°)
